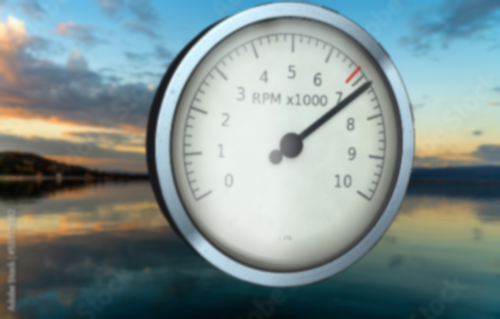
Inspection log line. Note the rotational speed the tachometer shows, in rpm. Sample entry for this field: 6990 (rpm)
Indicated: 7200 (rpm)
